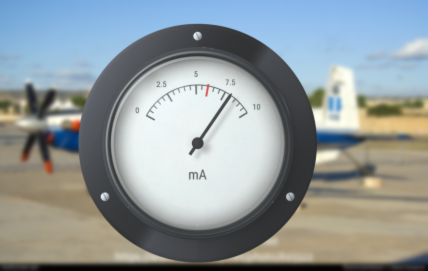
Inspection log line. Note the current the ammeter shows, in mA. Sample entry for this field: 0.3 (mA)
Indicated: 8 (mA)
